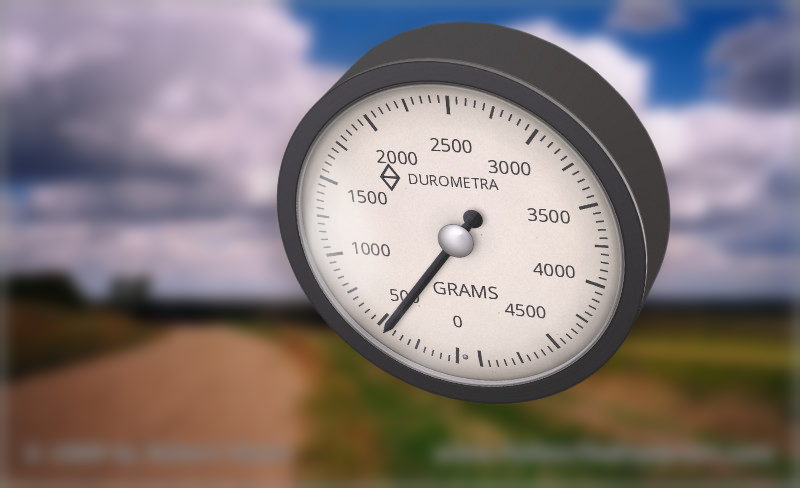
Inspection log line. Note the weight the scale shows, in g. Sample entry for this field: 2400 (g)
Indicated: 450 (g)
